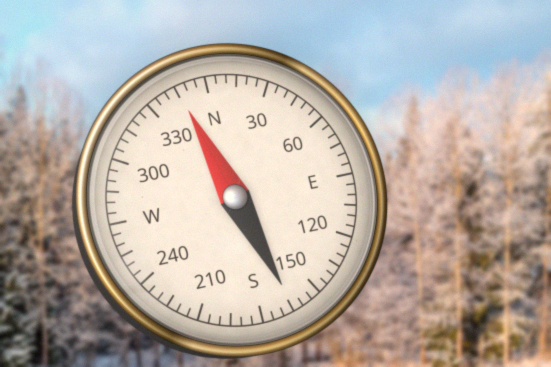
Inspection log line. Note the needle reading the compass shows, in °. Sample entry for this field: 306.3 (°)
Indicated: 345 (°)
